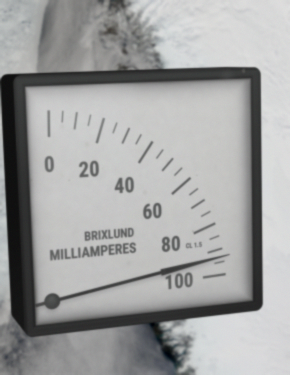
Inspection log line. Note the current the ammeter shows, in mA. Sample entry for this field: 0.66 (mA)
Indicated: 92.5 (mA)
